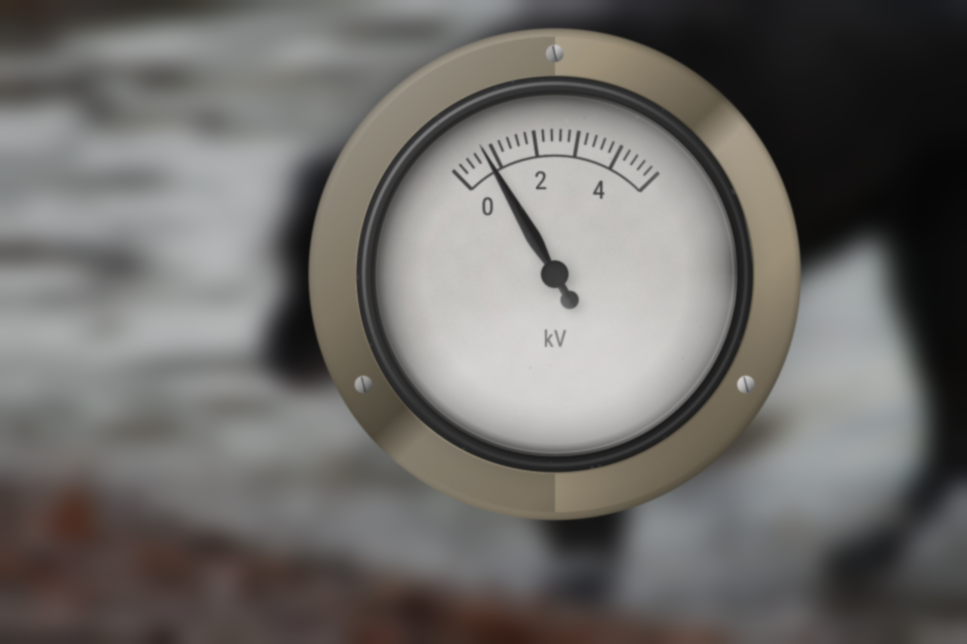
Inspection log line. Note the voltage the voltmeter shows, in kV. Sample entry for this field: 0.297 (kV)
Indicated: 0.8 (kV)
